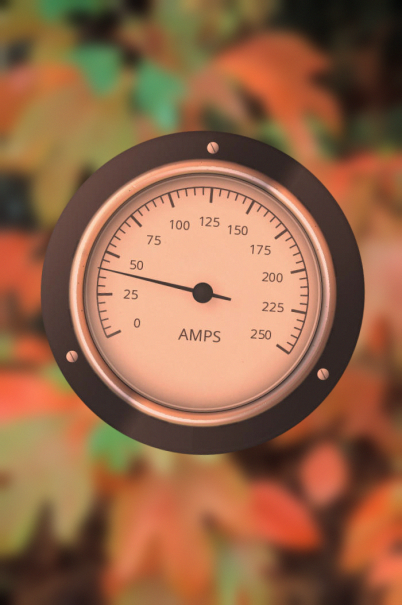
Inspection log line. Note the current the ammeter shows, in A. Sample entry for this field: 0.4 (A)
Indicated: 40 (A)
